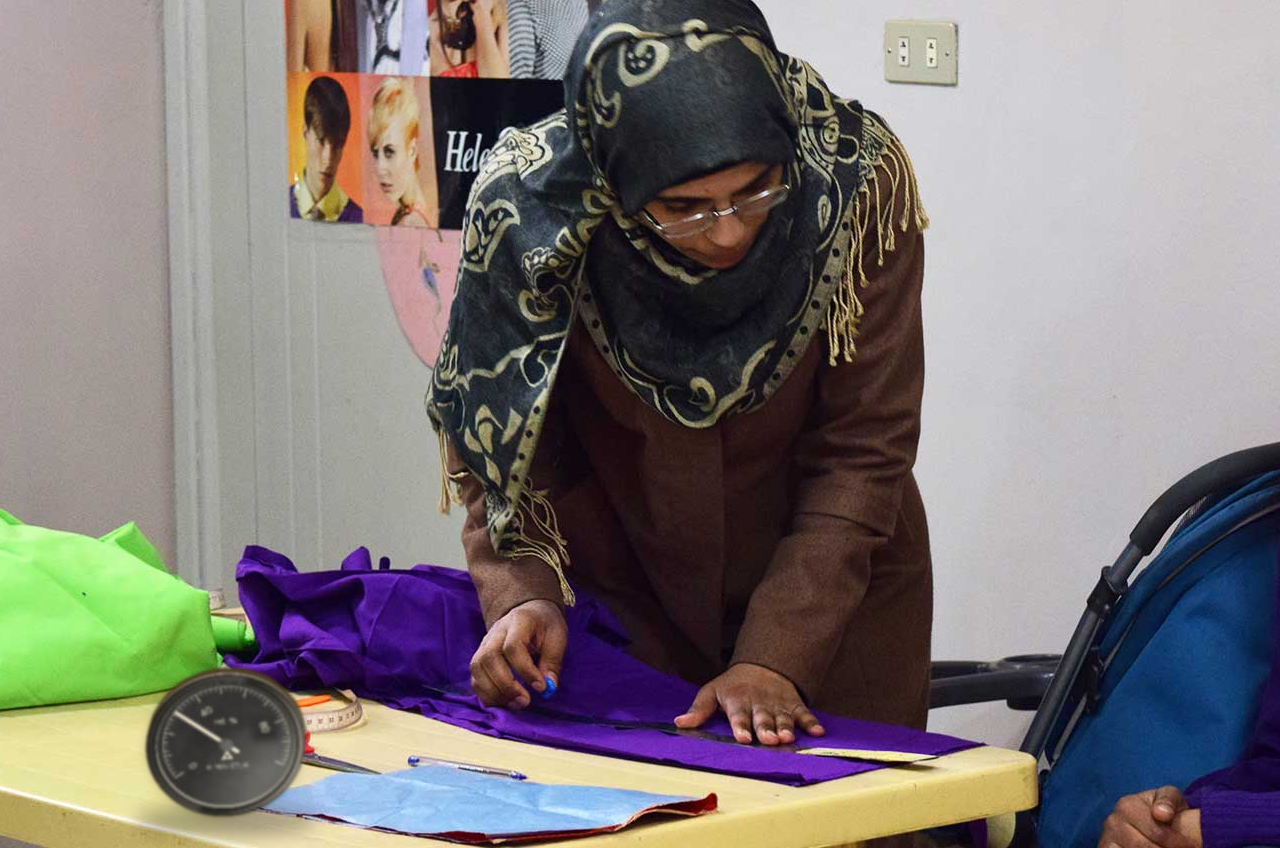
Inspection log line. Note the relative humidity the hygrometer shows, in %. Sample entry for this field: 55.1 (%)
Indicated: 30 (%)
